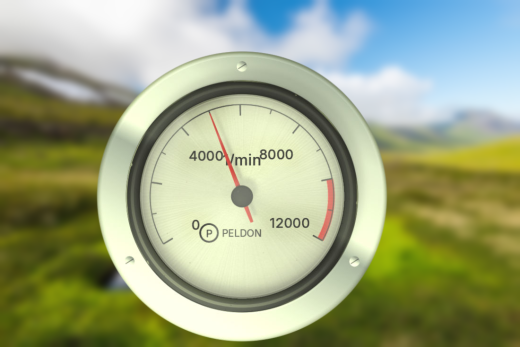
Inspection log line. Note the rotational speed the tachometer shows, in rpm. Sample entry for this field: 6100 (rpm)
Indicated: 5000 (rpm)
